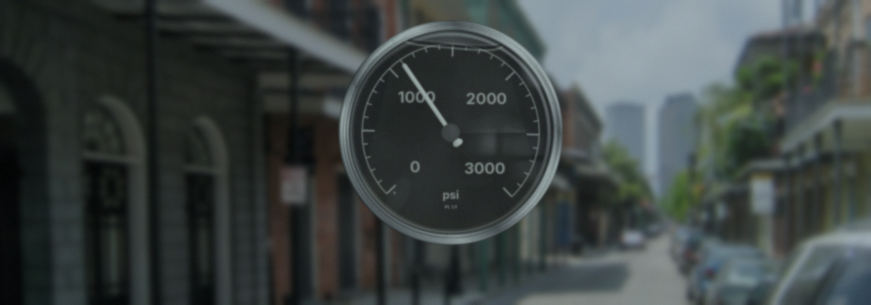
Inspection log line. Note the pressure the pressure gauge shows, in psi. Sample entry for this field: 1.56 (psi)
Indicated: 1100 (psi)
